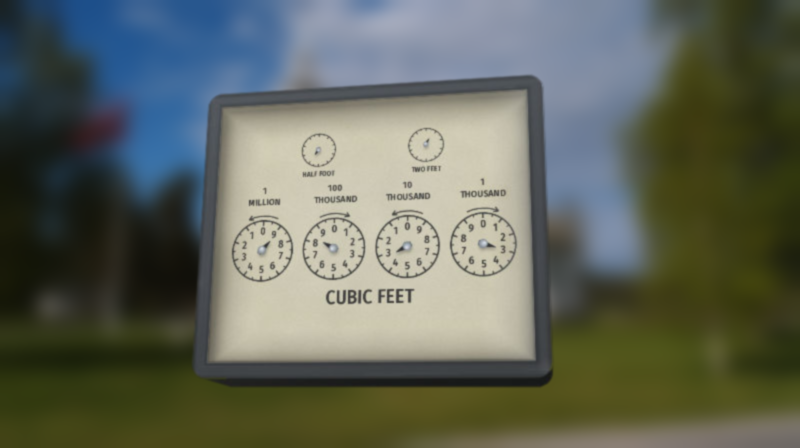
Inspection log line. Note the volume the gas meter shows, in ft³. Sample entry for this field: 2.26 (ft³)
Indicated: 883300 (ft³)
